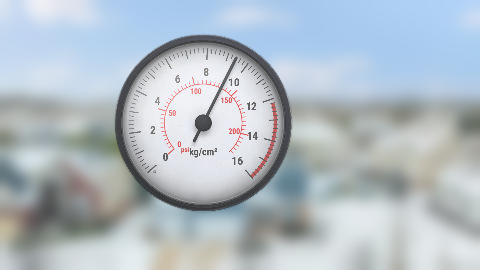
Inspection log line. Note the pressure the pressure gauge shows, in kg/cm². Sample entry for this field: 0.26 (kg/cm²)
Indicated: 9.4 (kg/cm²)
